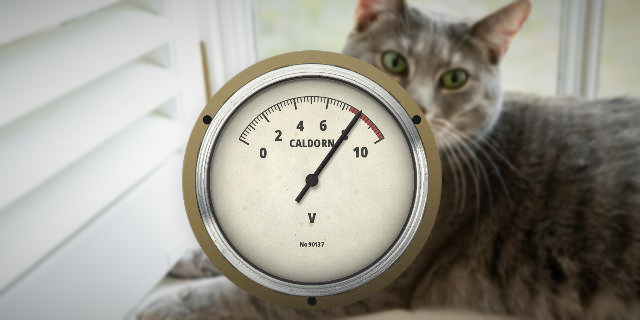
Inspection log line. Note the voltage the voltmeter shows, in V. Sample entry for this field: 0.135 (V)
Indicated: 8 (V)
